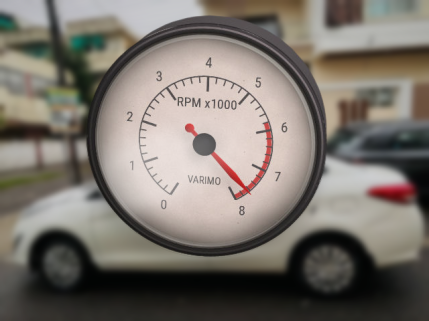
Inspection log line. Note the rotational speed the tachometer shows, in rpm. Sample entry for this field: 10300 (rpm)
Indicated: 7600 (rpm)
